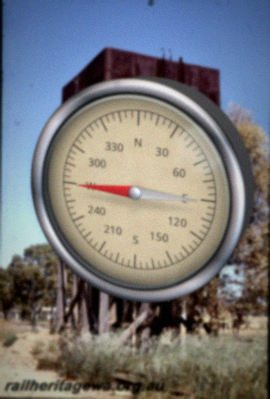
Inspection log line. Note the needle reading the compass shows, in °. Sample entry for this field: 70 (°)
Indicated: 270 (°)
